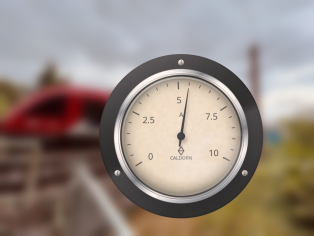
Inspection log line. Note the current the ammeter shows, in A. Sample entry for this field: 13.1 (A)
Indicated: 5.5 (A)
